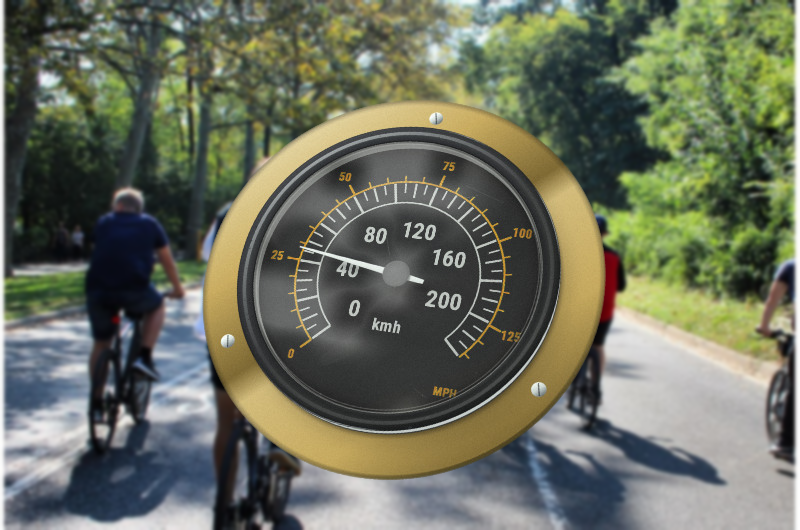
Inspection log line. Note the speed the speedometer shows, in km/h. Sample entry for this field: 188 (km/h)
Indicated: 45 (km/h)
